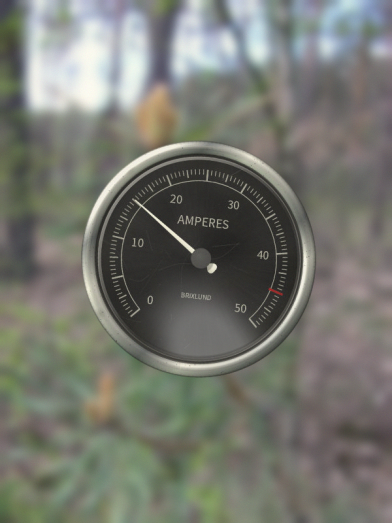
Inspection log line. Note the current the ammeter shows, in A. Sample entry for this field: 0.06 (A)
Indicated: 15 (A)
